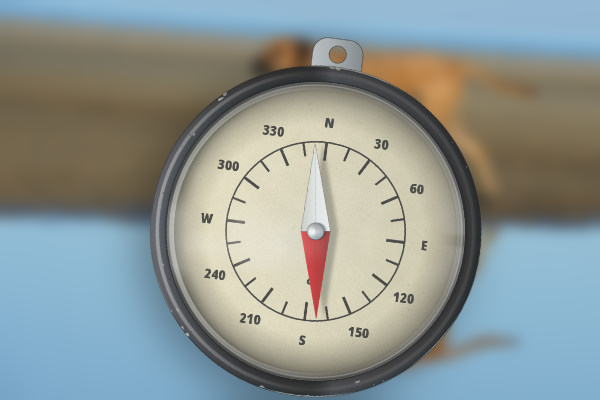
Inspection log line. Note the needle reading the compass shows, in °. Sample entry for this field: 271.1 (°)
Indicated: 172.5 (°)
